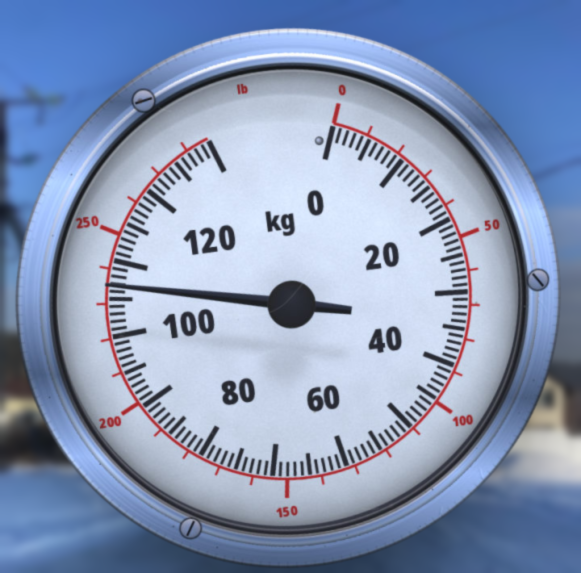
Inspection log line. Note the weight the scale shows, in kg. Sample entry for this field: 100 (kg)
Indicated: 107 (kg)
